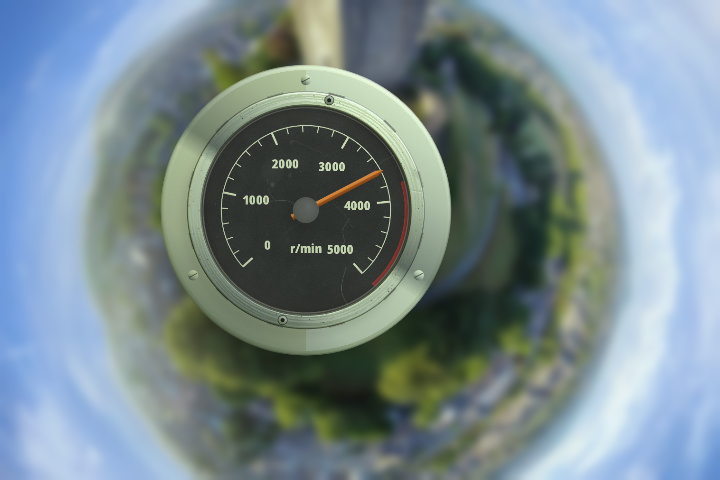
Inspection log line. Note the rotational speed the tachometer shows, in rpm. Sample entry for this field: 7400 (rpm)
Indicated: 3600 (rpm)
